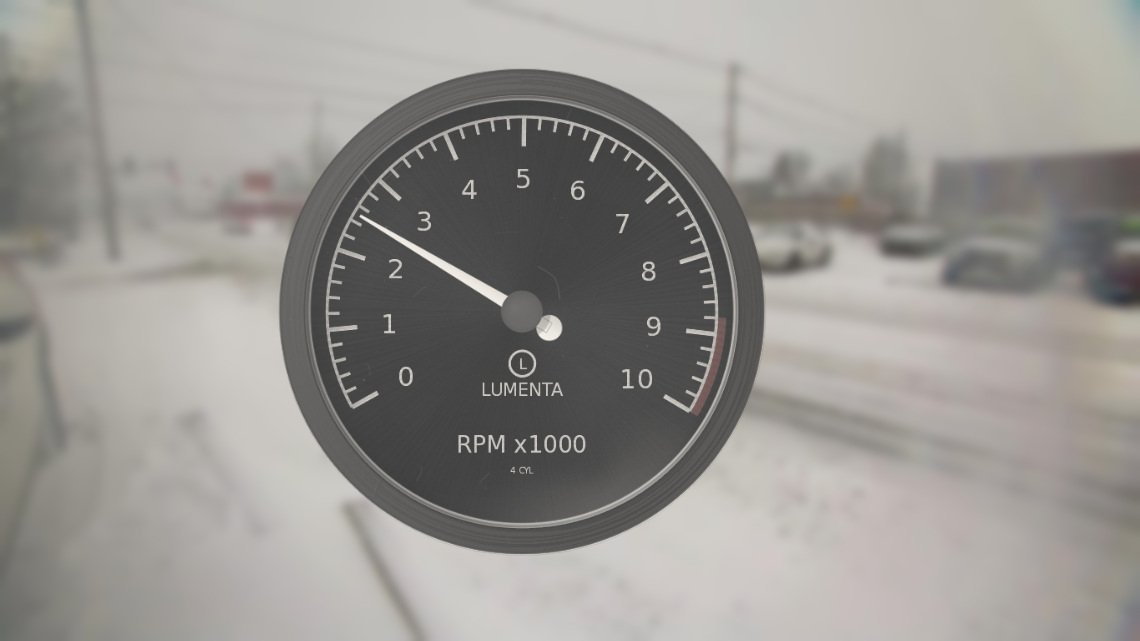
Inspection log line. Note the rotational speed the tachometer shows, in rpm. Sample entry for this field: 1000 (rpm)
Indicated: 2500 (rpm)
